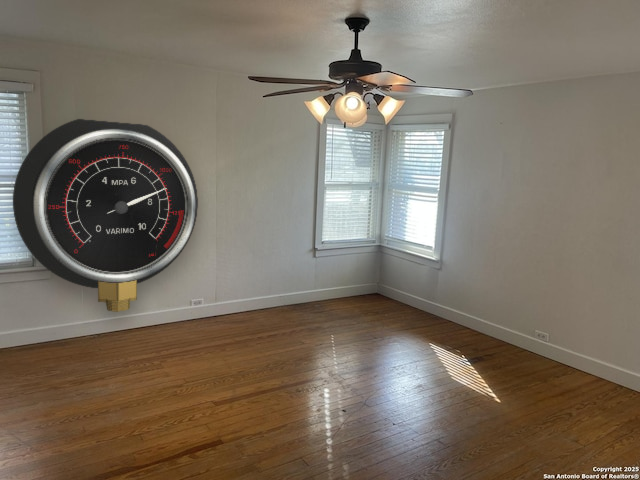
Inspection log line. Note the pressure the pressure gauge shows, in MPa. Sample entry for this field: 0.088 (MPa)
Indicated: 7.5 (MPa)
